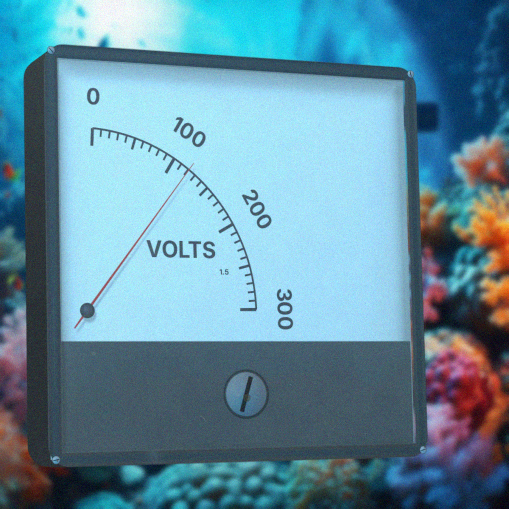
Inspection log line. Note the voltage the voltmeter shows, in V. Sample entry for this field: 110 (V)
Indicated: 120 (V)
